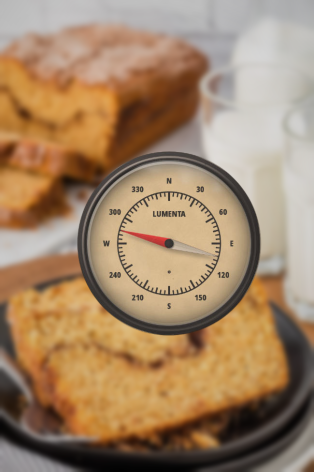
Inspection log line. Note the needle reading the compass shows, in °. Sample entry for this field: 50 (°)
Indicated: 285 (°)
